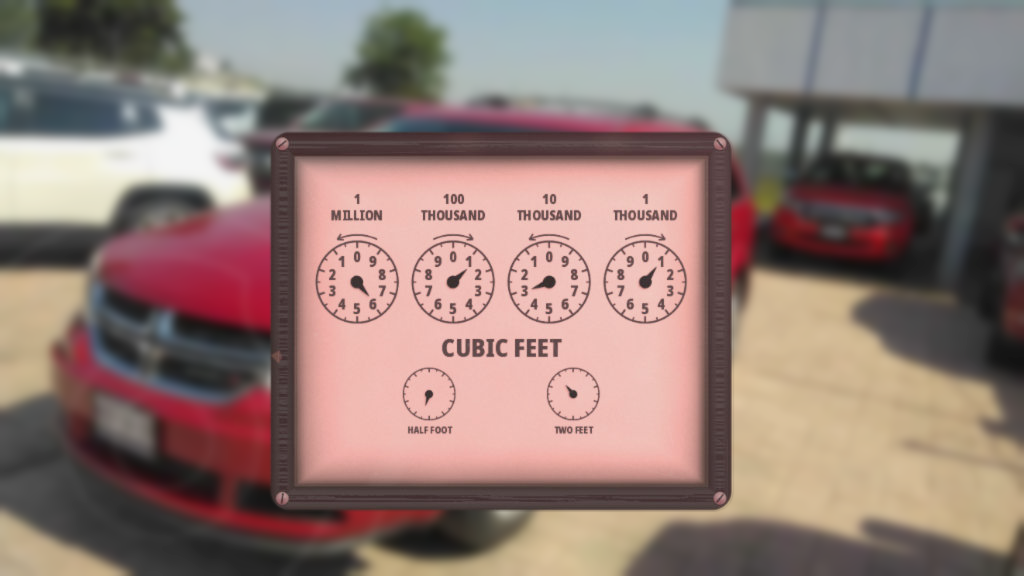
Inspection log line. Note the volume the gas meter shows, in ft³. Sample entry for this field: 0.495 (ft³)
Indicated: 613100 (ft³)
